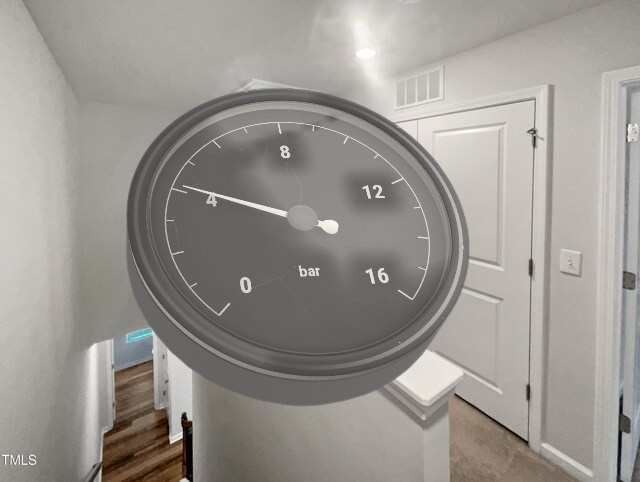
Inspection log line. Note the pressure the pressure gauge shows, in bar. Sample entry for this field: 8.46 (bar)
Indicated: 4 (bar)
